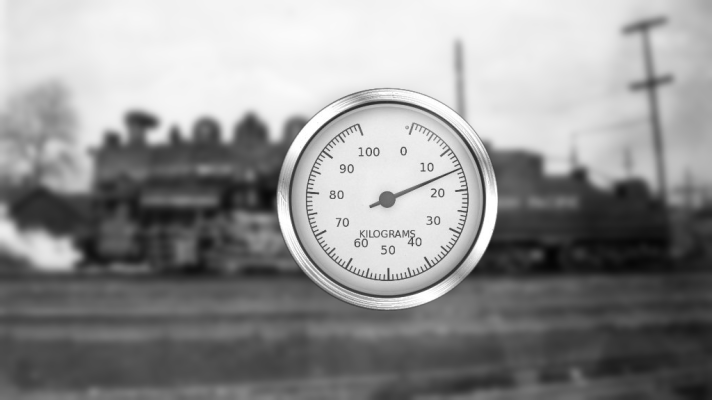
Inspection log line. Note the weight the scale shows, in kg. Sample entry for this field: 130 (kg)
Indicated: 15 (kg)
